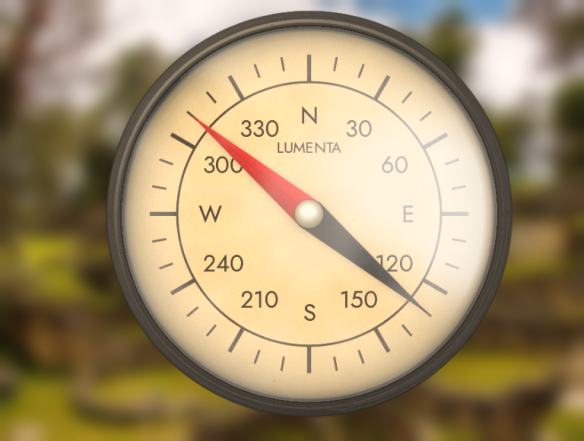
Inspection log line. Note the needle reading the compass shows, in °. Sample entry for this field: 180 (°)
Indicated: 310 (°)
